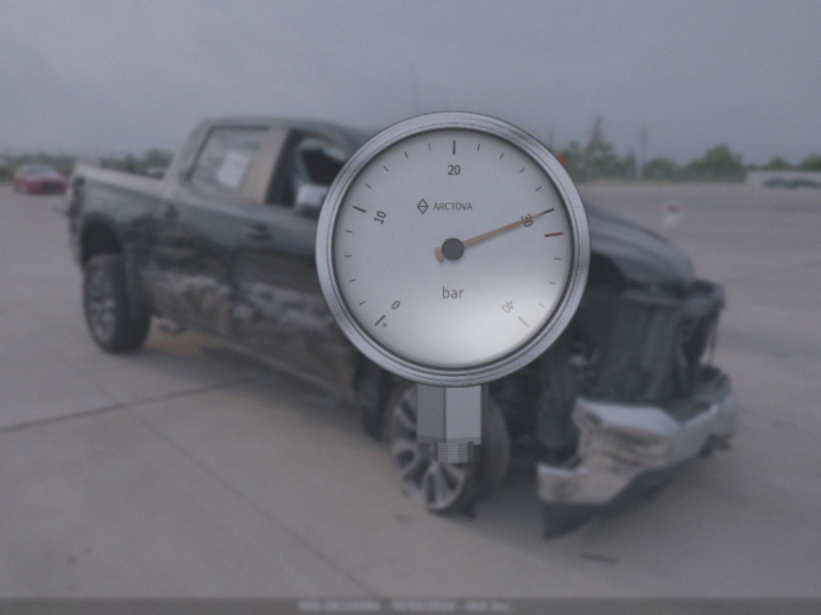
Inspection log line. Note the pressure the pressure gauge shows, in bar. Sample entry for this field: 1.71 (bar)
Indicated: 30 (bar)
